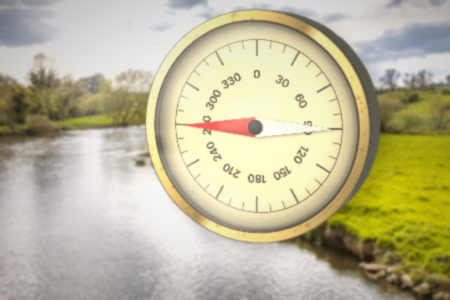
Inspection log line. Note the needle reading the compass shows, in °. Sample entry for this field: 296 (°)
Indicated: 270 (°)
